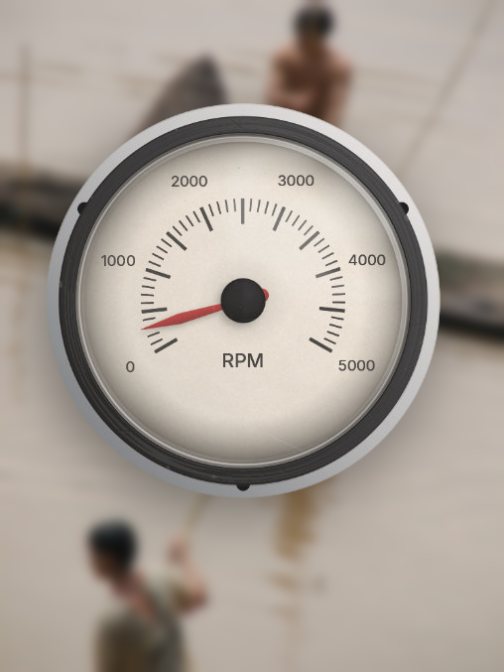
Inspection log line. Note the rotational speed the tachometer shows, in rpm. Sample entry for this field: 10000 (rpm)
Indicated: 300 (rpm)
